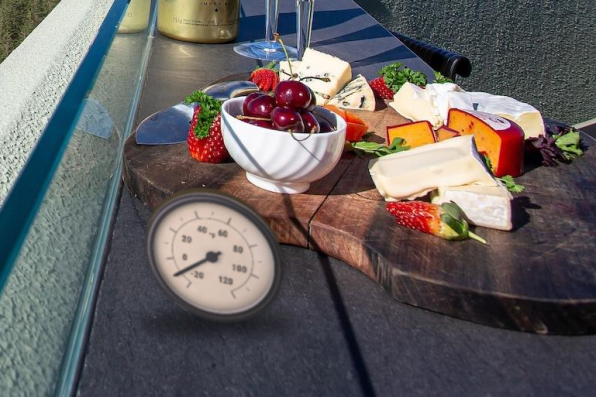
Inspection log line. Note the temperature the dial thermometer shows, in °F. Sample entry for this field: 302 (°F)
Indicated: -10 (°F)
